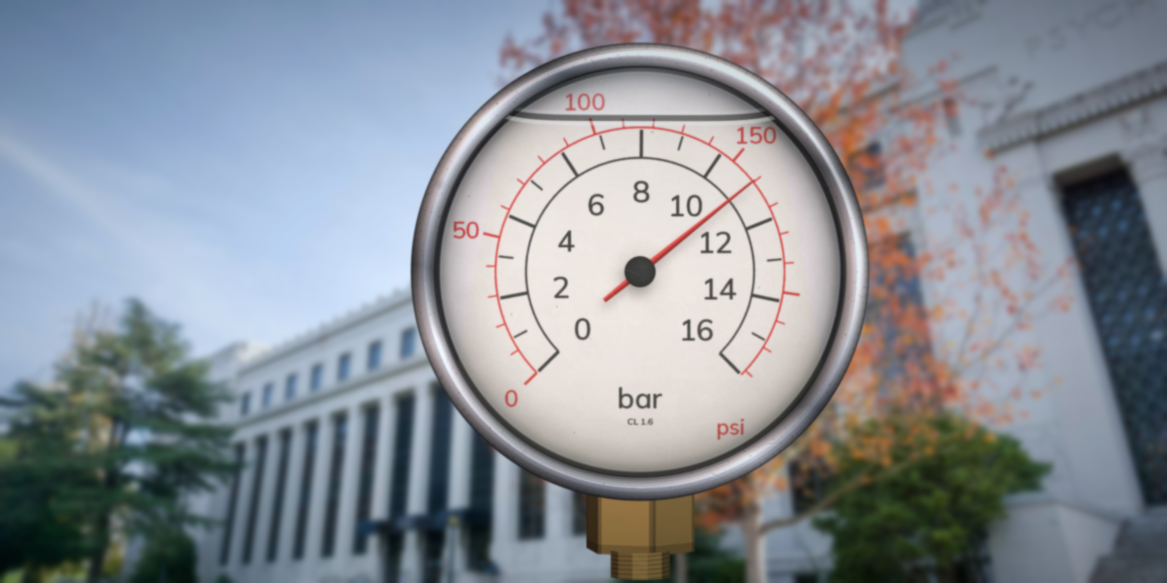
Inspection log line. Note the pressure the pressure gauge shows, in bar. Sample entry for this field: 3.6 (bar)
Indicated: 11 (bar)
